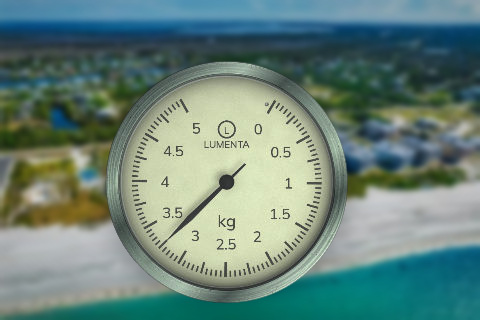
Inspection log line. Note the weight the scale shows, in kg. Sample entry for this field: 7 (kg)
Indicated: 3.25 (kg)
